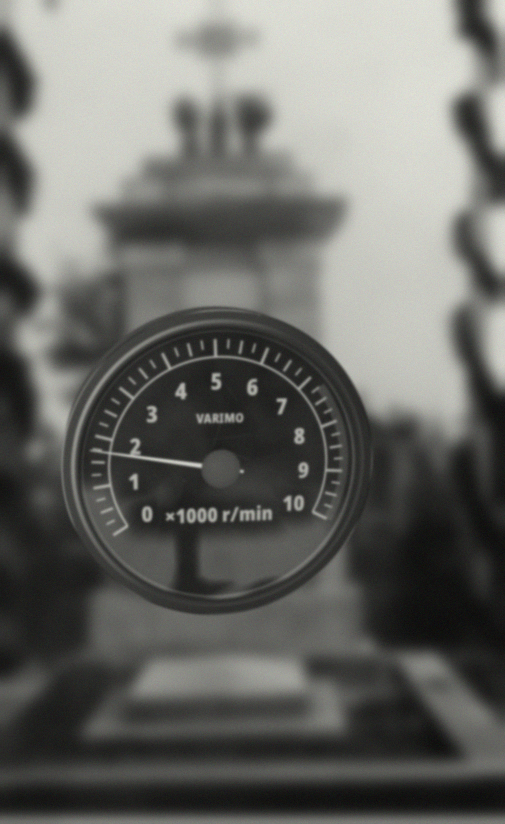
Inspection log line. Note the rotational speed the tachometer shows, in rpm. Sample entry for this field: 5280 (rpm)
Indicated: 1750 (rpm)
